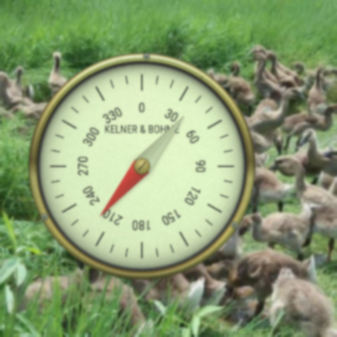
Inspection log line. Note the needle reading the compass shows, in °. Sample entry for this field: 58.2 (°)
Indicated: 220 (°)
